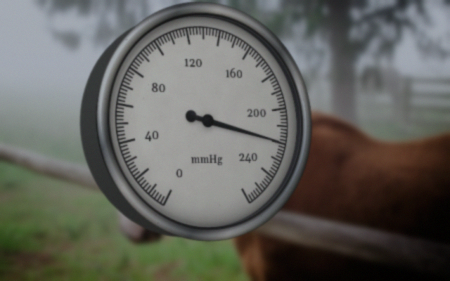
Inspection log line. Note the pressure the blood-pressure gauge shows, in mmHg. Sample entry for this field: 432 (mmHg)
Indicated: 220 (mmHg)
